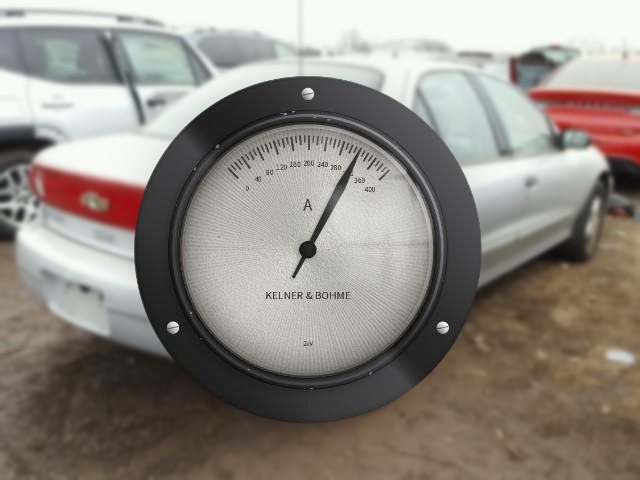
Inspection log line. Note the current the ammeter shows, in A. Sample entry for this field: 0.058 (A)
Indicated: 320 (A)
